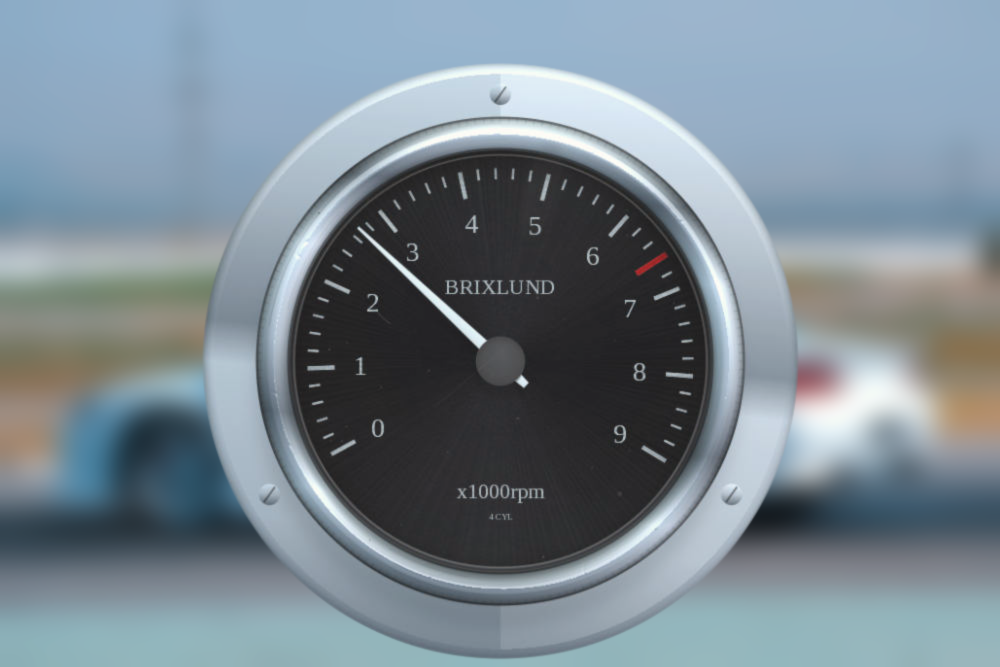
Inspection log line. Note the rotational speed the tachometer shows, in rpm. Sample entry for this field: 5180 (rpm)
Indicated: 2700 (rpm)
